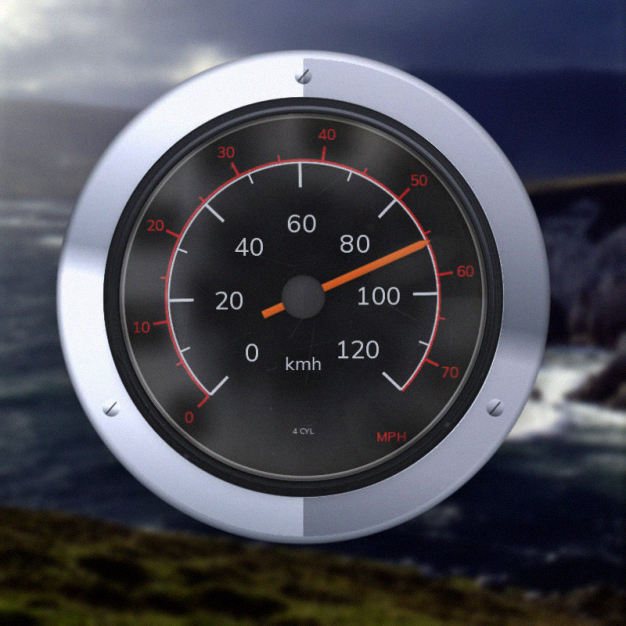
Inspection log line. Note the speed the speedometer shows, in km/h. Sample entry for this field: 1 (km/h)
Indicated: 90 (km/h)
